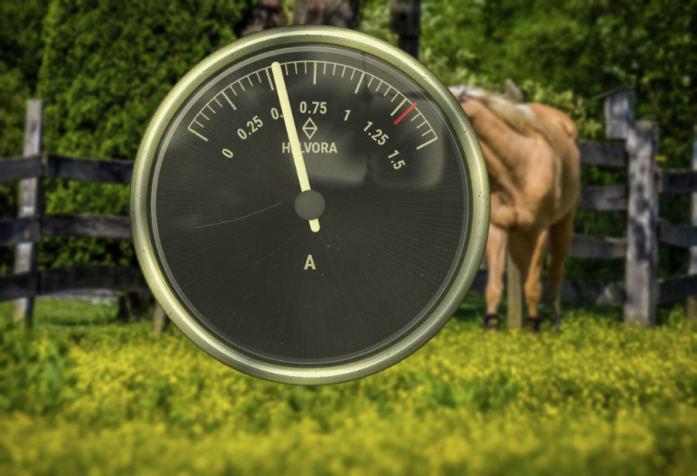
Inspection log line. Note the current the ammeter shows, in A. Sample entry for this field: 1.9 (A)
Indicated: 0.55 (A)
